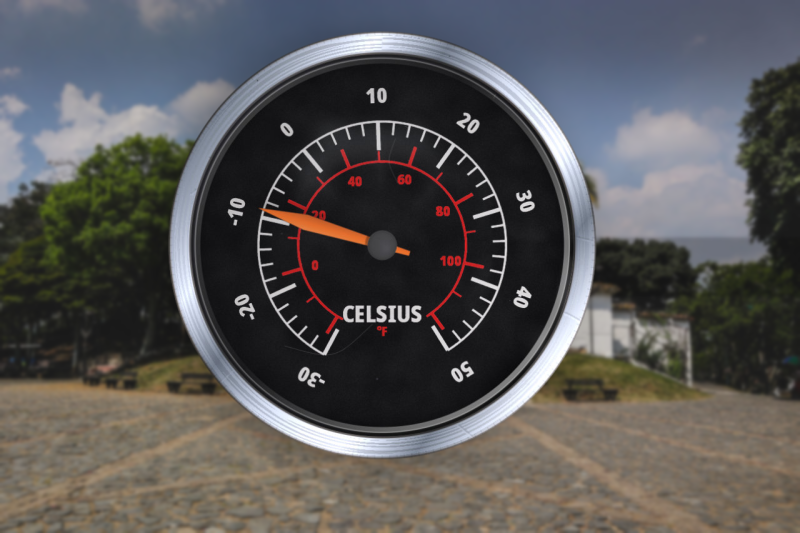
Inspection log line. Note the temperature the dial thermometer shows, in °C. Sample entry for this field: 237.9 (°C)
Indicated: -9 (°C)
